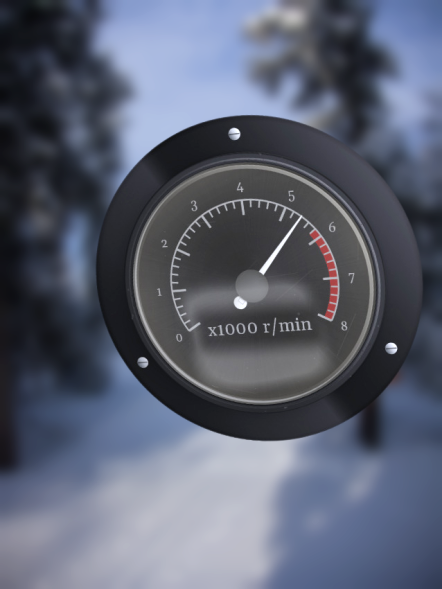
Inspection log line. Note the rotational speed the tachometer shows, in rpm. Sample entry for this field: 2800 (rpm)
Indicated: 5400 (rpm)
